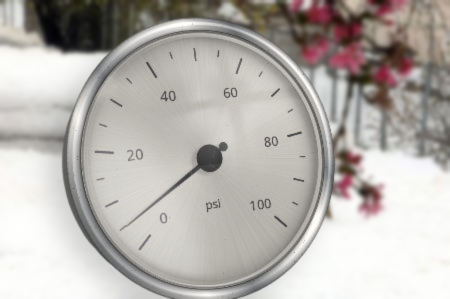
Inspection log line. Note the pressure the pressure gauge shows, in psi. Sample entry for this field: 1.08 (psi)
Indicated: 5 (psi)
